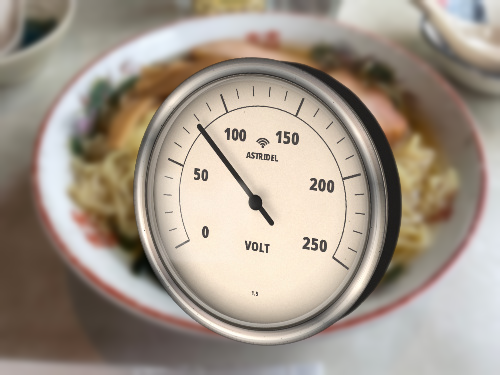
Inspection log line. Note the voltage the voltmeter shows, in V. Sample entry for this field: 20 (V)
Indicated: 80 (V)
